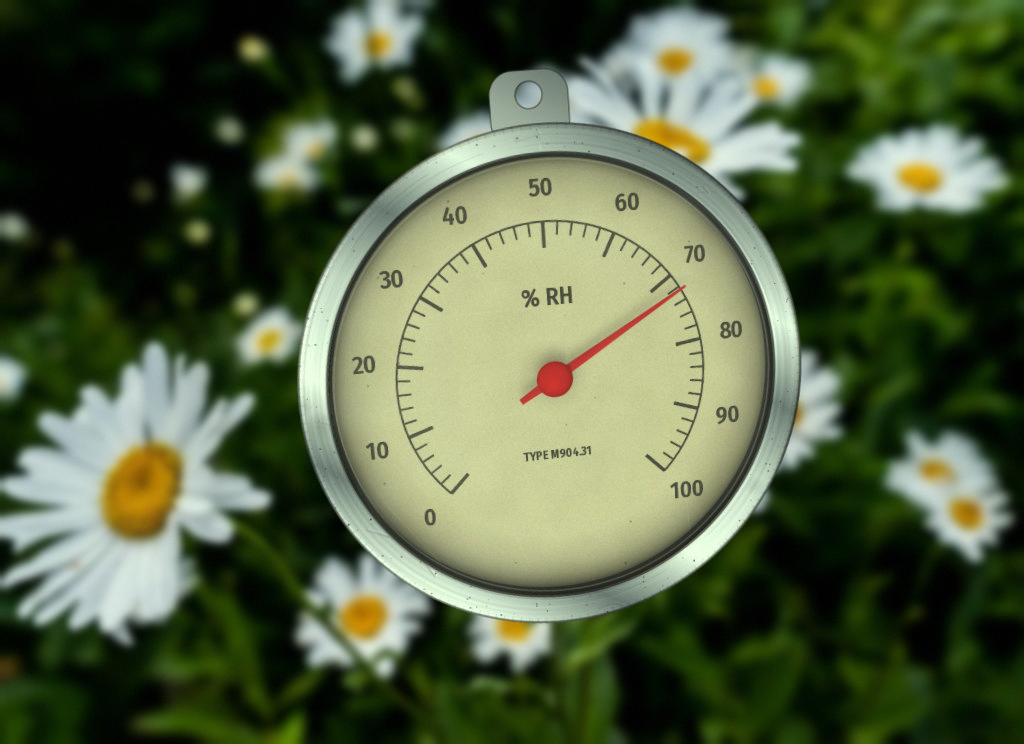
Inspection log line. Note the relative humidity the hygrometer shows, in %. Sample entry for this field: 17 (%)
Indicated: 72 (%)
